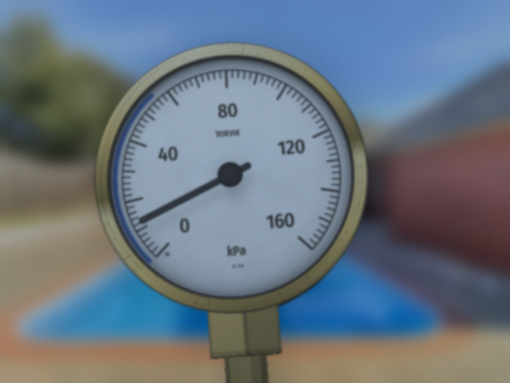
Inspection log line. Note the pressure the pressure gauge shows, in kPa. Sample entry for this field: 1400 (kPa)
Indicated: 12 (kPa)
